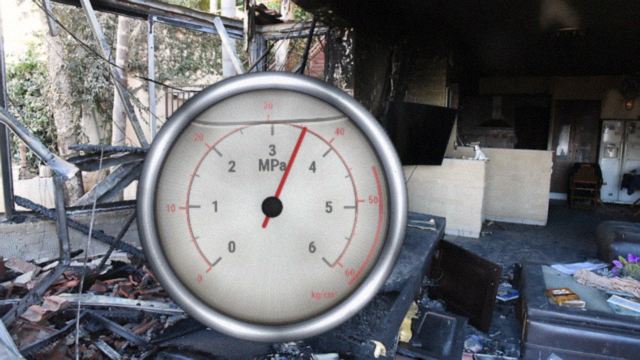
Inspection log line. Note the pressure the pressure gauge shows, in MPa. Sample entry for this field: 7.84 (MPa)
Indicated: 3.5 (MPa)
